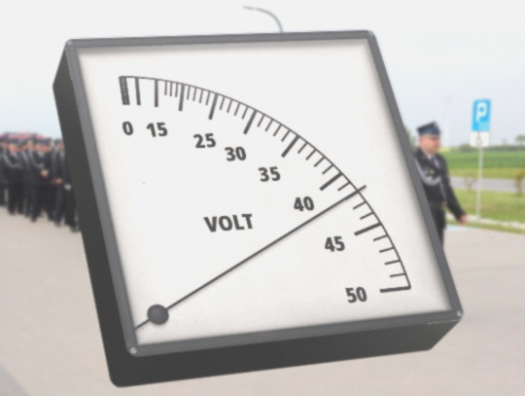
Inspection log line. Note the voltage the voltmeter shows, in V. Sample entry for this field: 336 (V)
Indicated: 42 (V)
